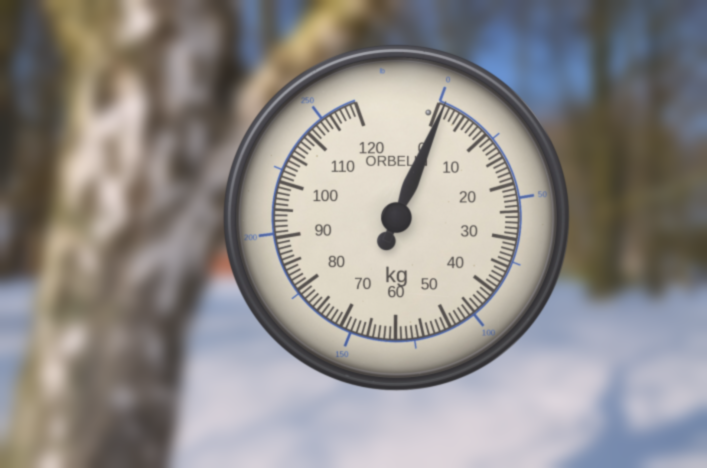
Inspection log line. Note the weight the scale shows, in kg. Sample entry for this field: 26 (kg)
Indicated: 1 (kg)
